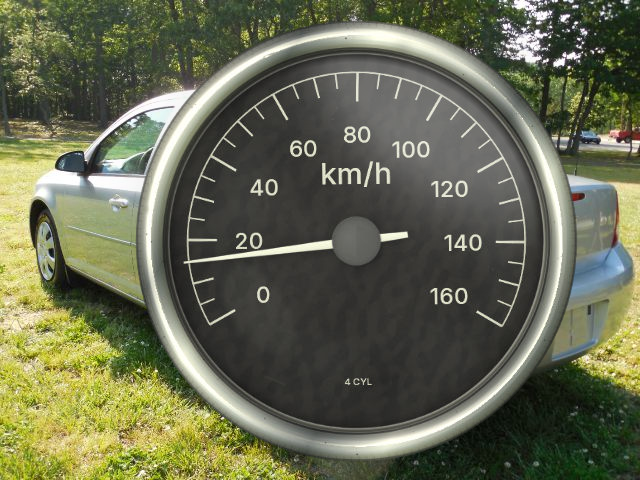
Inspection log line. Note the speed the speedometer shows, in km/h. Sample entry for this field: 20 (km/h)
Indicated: 15 (km/h)
